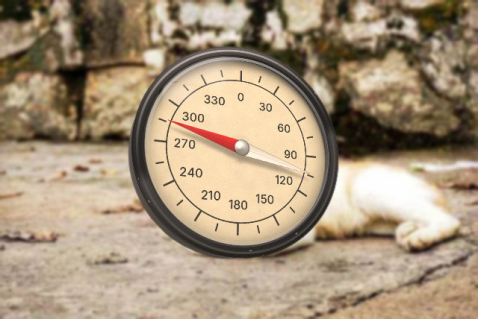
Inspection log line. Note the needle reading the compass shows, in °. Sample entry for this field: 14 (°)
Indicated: 285 (°)
